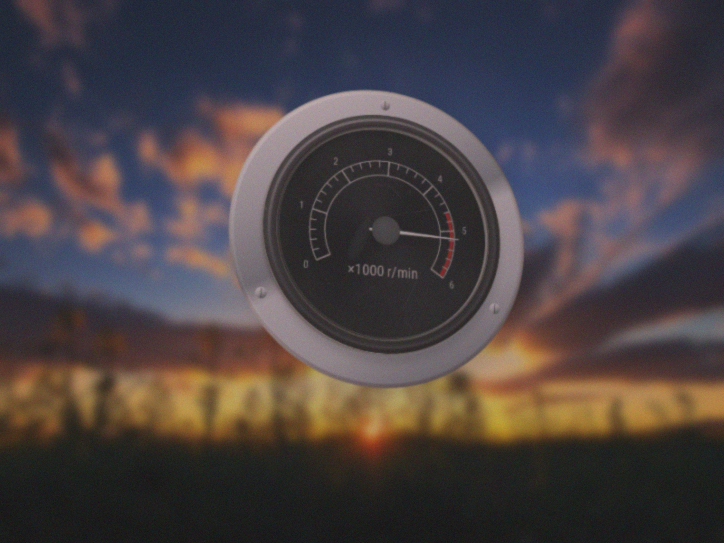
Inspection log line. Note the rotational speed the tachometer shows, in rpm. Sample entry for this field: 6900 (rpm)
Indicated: 5200 (rpm)
